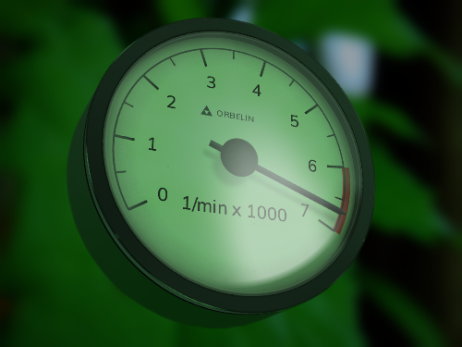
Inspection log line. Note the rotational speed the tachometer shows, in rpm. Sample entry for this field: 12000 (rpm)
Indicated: 6750 (rpm)
